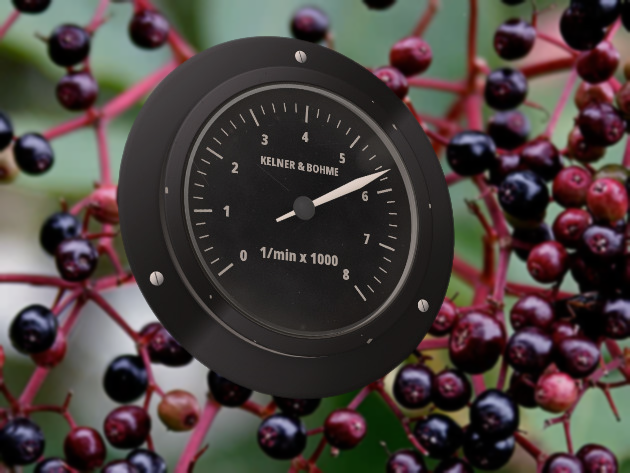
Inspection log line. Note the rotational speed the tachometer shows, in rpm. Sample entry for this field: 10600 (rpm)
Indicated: 5700 (rpm)
